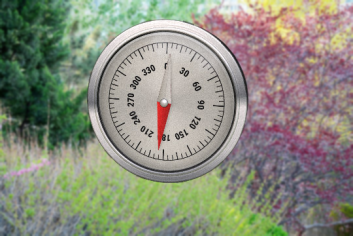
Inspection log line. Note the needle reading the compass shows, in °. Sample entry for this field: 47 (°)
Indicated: 185 (°)
